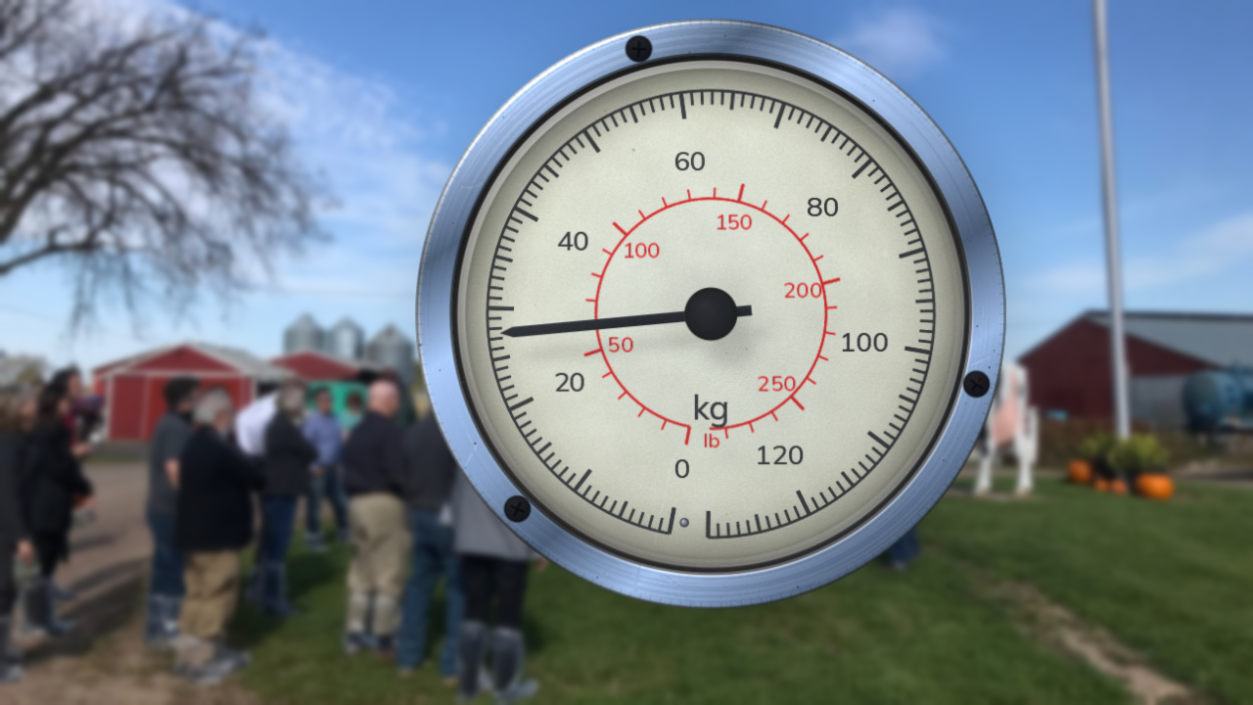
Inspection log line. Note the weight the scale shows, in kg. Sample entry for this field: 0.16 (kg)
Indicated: 27.5 (kg)
